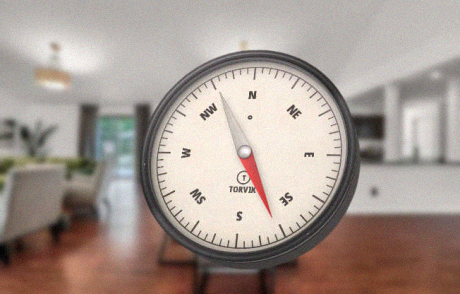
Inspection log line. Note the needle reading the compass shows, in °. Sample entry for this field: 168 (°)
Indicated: 152.5 (°)
